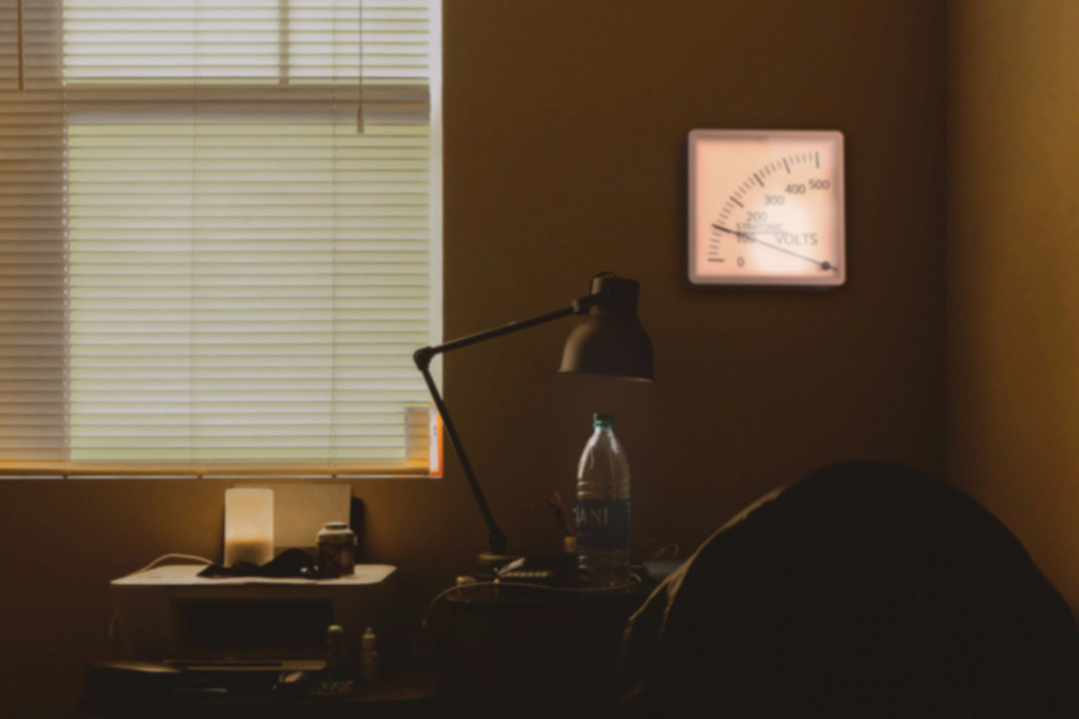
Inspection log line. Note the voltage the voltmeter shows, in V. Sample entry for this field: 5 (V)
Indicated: 100 (V)
